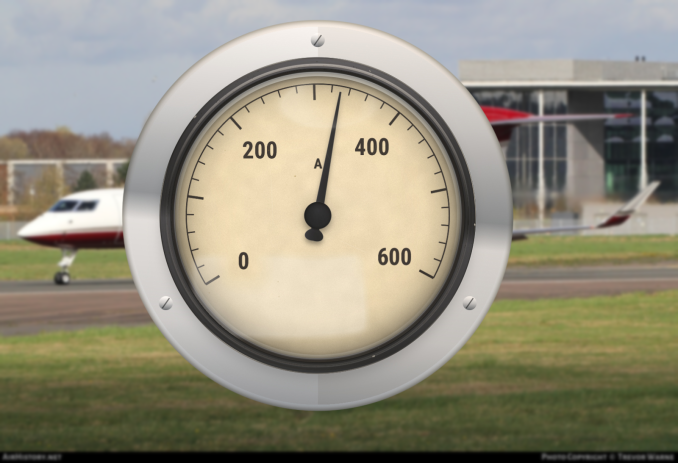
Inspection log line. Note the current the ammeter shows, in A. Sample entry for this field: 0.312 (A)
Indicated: 330 (A)
